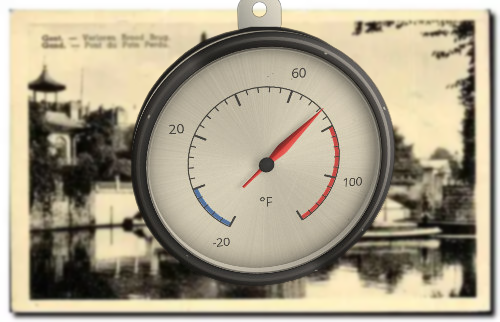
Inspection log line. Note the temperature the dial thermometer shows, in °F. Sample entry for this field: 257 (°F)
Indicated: 72 (°F)
